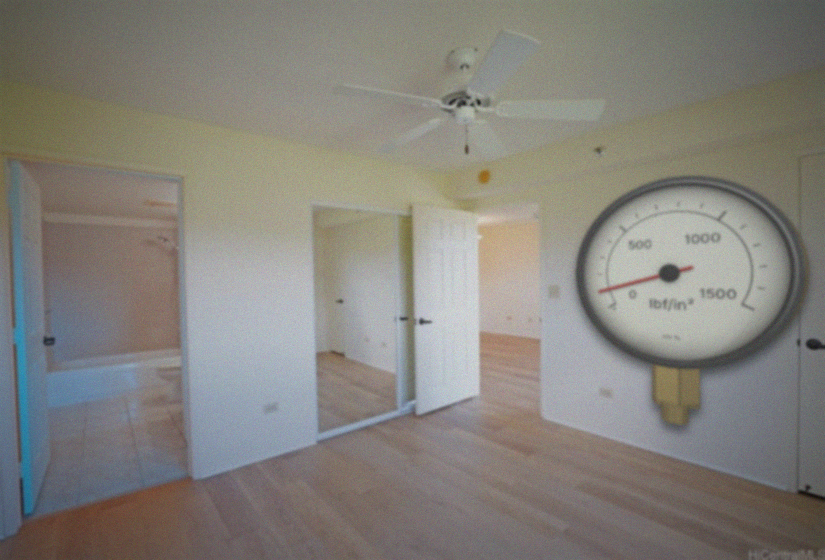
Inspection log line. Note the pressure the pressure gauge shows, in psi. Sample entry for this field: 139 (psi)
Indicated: 100 (psi)
